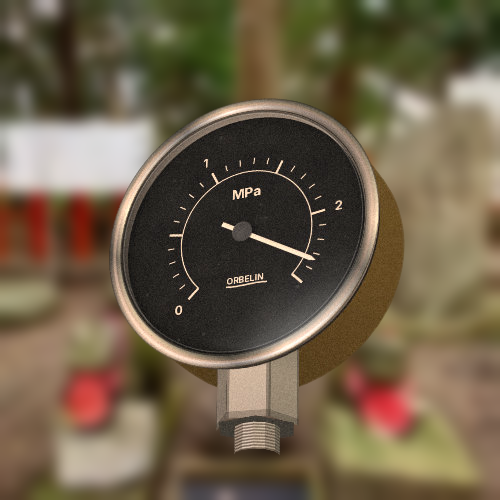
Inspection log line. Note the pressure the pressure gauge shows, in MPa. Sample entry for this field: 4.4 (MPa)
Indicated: 2.35 (MPa)
